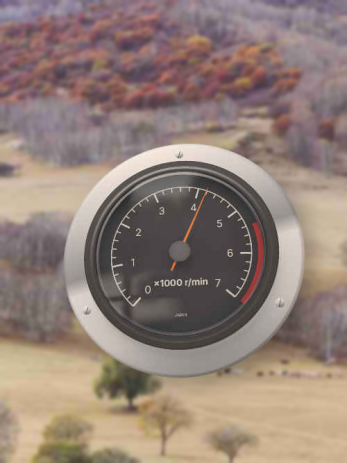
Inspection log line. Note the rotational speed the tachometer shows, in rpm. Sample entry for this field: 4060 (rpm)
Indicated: 4200 (rpm)
